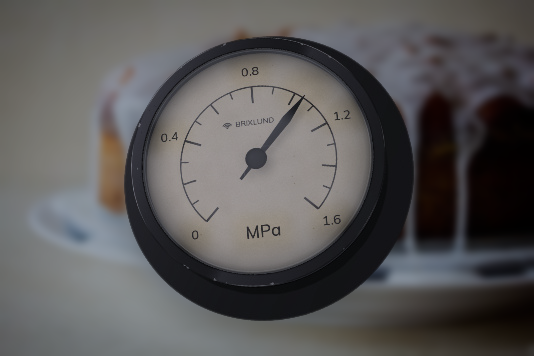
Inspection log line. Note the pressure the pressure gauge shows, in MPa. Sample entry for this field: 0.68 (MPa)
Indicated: 1.05 (MPa)
